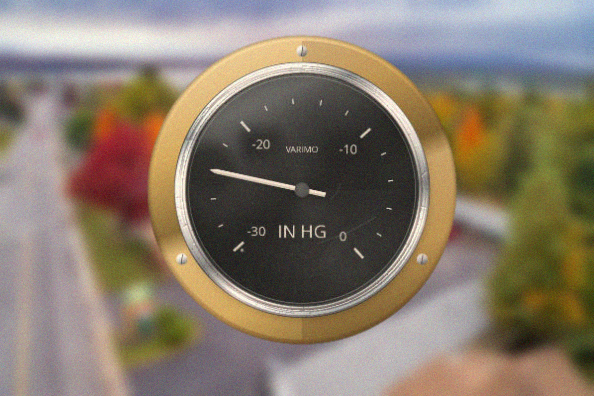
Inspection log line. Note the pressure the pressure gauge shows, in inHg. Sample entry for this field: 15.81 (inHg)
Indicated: -24 (inHg)
